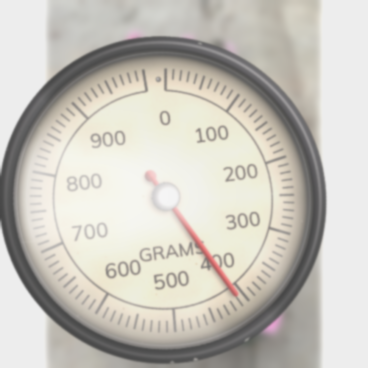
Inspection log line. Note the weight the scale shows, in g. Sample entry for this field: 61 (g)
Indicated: 410 (g)
